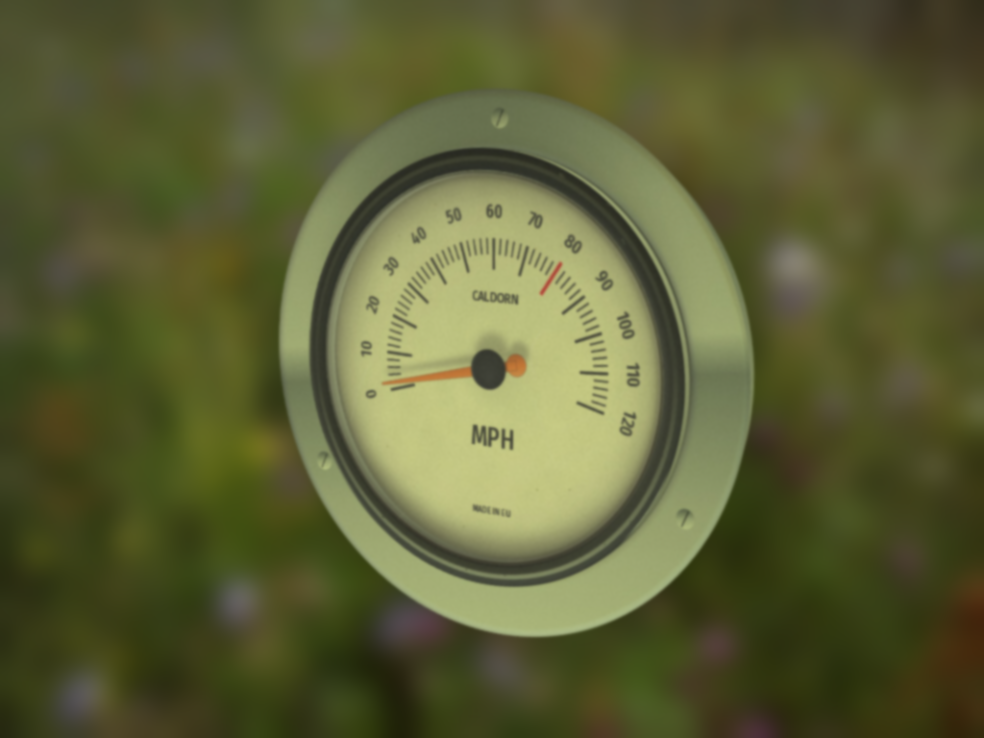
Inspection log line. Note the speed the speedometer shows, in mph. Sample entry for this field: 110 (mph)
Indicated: 2 (mph)
